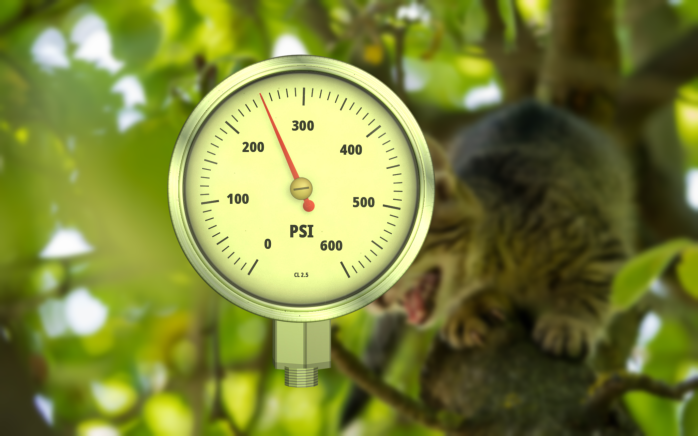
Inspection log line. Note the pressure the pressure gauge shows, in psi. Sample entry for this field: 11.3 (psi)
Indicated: 250 (psi)
